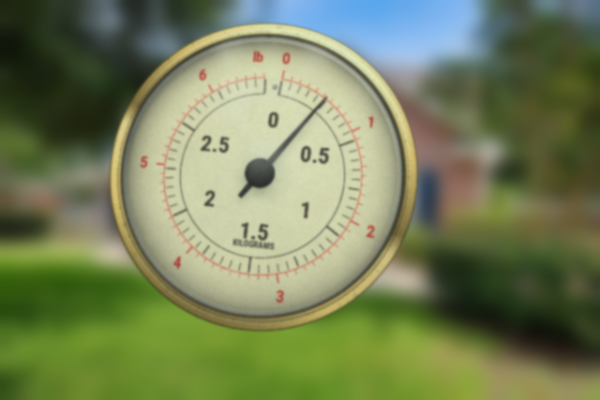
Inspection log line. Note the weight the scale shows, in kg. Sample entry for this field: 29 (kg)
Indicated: 0.25 (kg)
